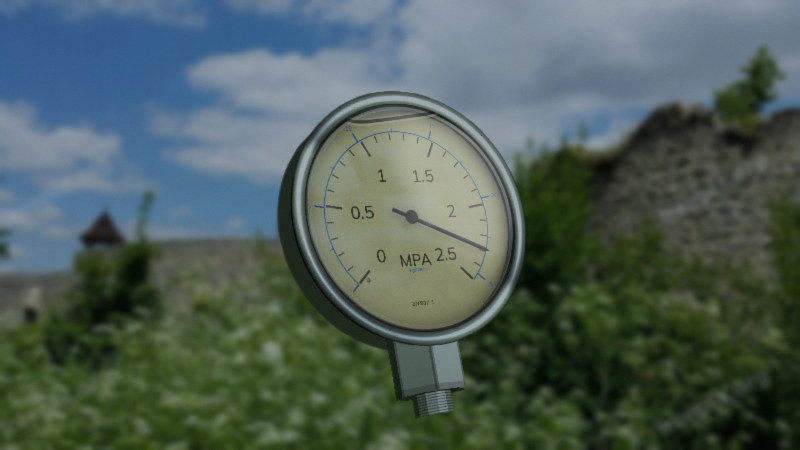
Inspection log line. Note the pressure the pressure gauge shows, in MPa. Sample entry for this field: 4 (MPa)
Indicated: 2.3 (MPa)
